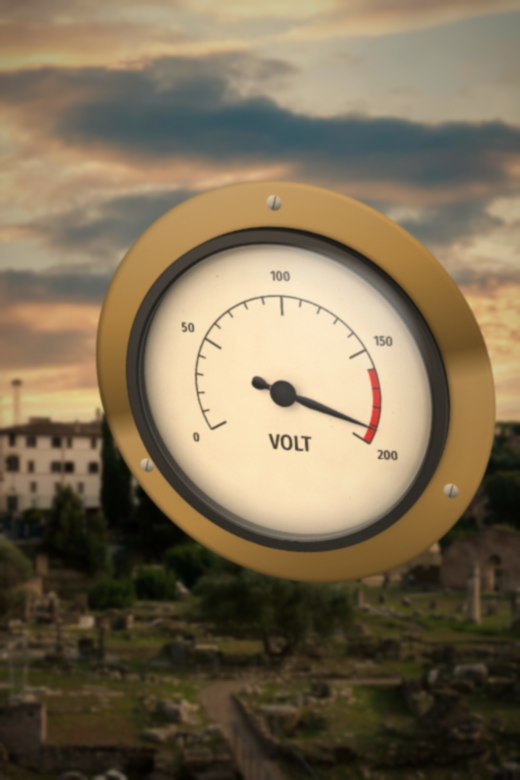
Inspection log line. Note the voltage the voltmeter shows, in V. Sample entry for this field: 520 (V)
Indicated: 190 (V)
